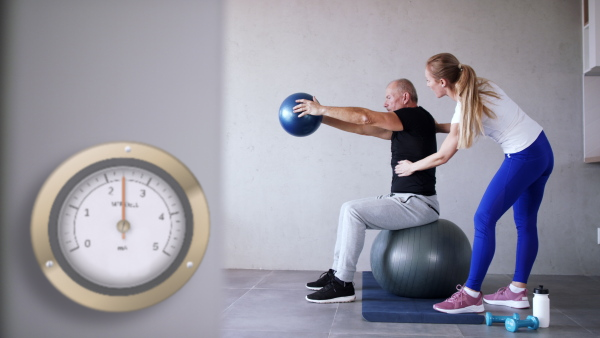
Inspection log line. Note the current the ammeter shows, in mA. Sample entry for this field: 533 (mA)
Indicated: 2.4 (mA)
